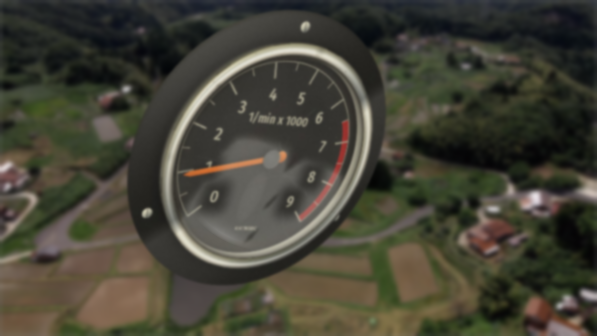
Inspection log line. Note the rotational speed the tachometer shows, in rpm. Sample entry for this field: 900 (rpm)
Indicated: 1000 (rpm)
